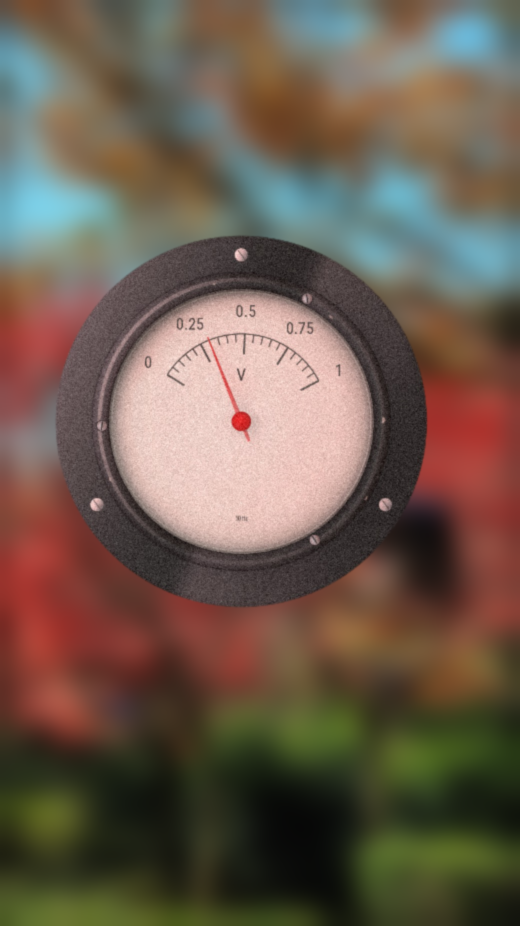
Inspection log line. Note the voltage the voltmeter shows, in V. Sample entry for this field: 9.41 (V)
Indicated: 0.3 (V)
